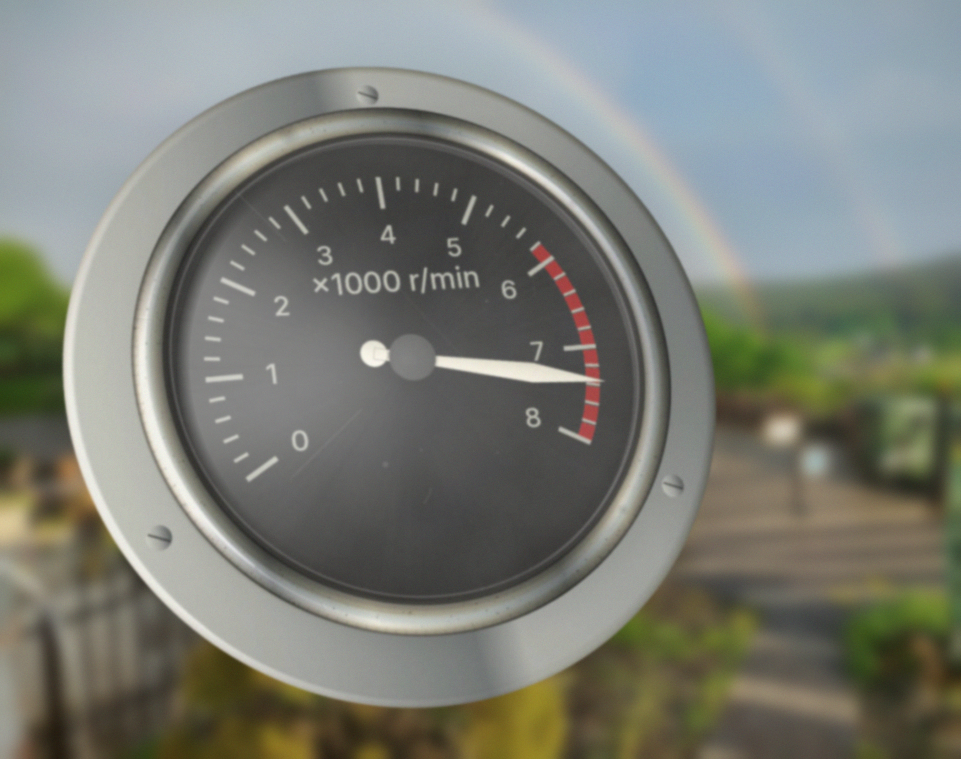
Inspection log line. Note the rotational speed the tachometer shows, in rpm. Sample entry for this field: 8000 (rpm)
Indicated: 7400 (rpm)
